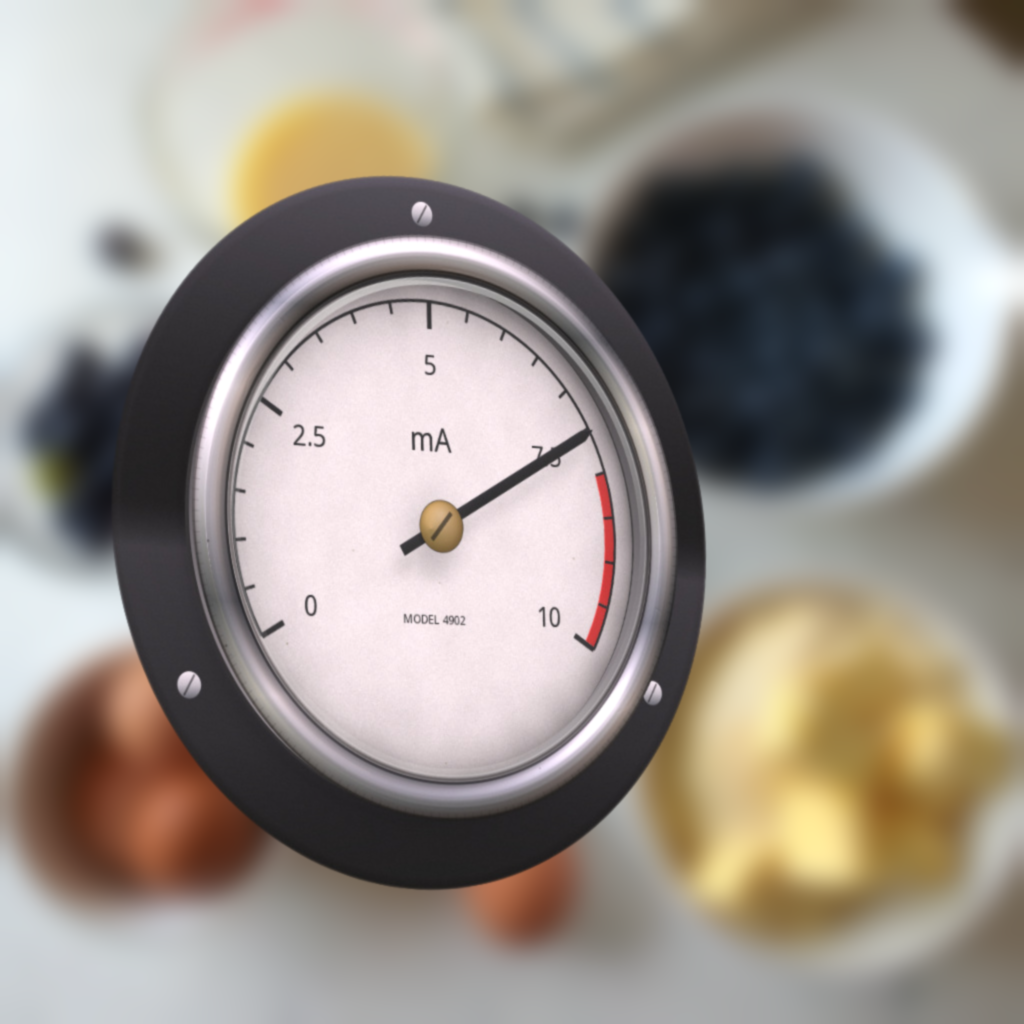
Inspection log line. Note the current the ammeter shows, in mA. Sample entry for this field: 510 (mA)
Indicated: 7.5 (mA)
